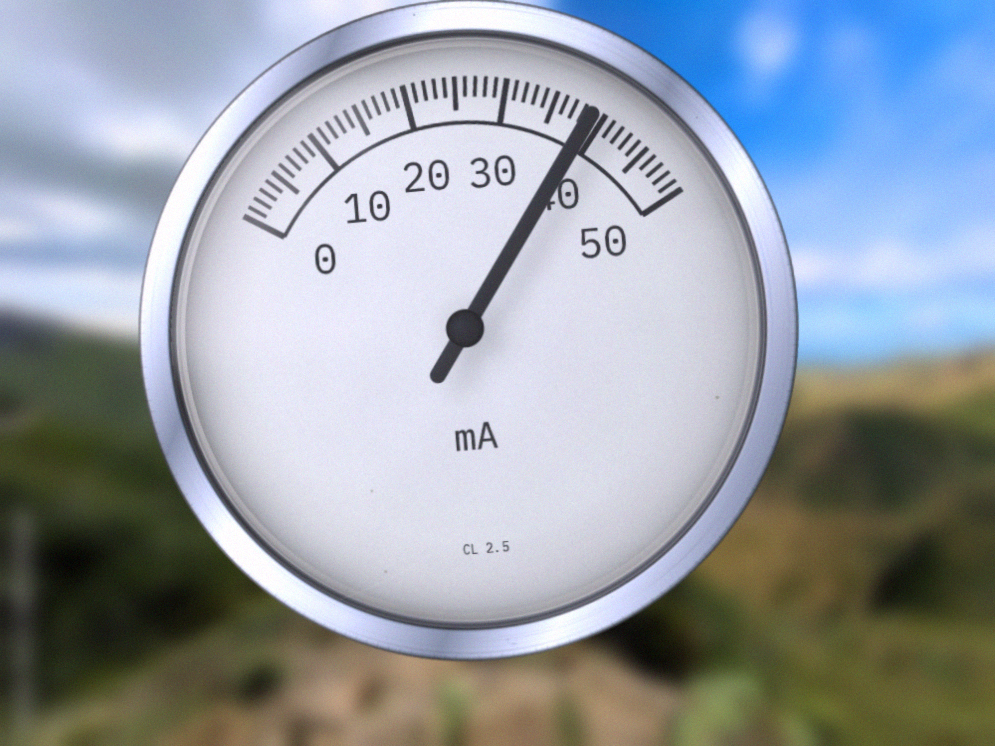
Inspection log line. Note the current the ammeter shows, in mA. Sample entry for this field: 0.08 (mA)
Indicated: 39 (mA)
